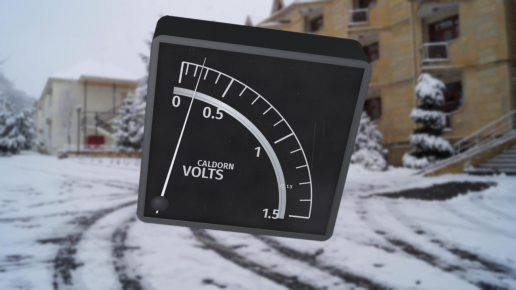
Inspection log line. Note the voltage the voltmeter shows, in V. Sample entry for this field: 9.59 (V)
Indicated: 0.25 (V)
